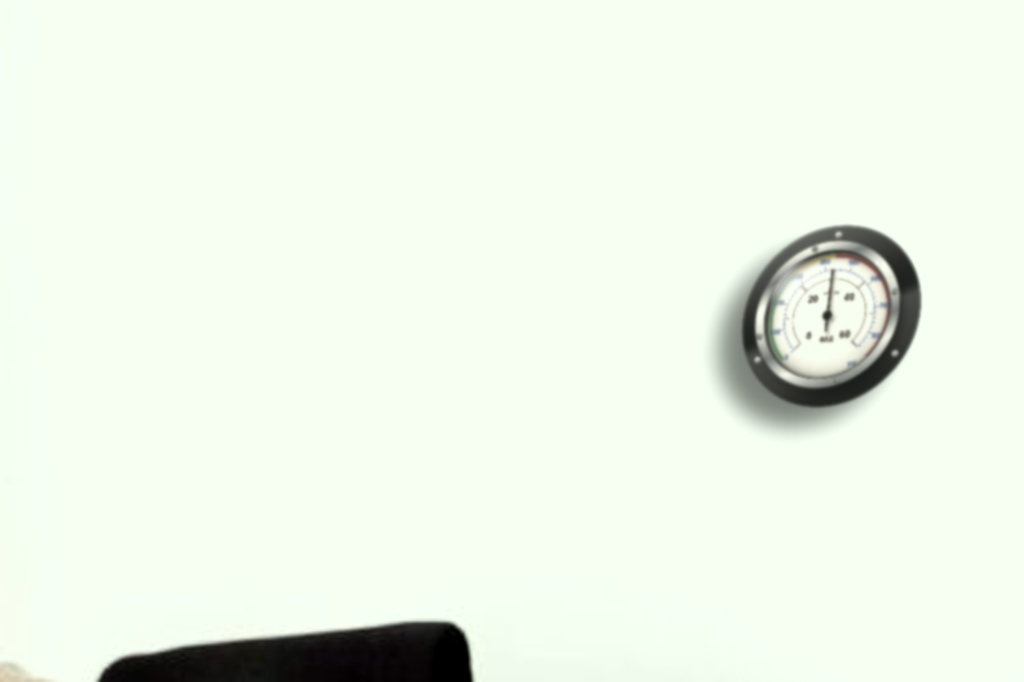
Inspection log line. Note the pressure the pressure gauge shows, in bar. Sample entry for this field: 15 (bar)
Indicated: 30 (bar)
